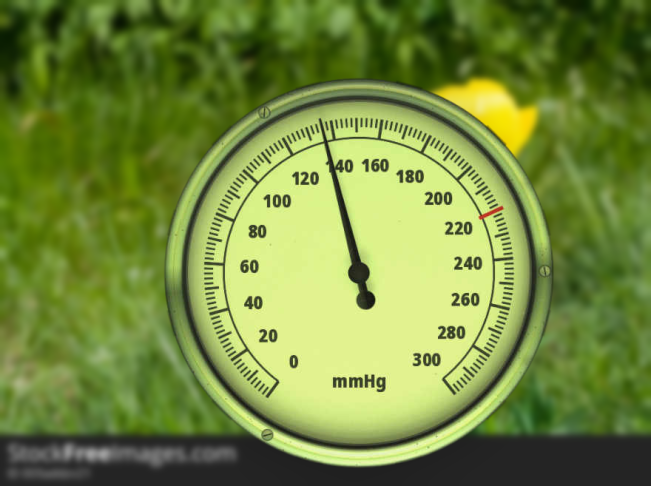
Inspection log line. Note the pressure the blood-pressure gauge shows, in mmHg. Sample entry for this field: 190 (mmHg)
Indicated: 136 (mmHg)
